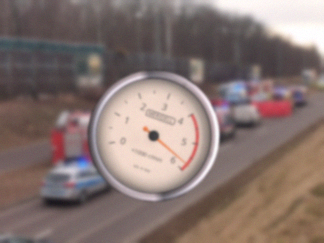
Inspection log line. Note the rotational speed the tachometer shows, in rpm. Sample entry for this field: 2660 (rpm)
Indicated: 5750 (rpm)
